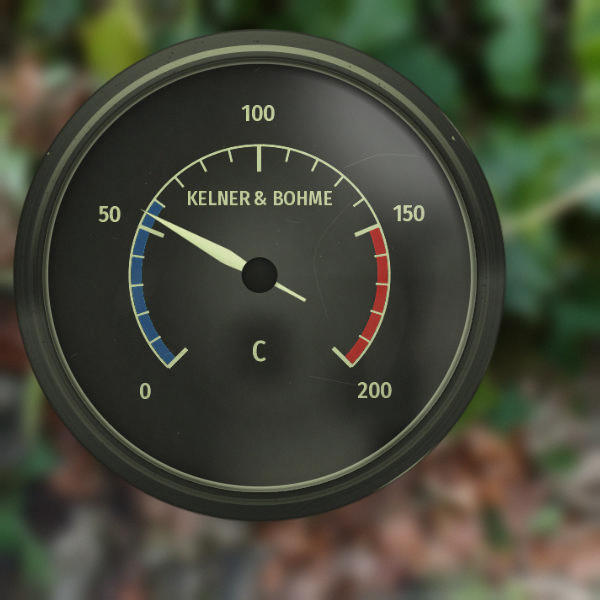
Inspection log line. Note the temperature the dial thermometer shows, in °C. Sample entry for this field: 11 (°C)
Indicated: 55 (°C)
